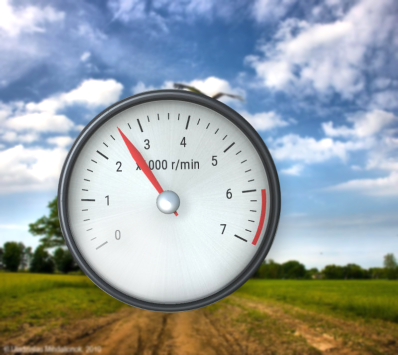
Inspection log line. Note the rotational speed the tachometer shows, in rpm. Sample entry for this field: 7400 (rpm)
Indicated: 2600 (rpm)
